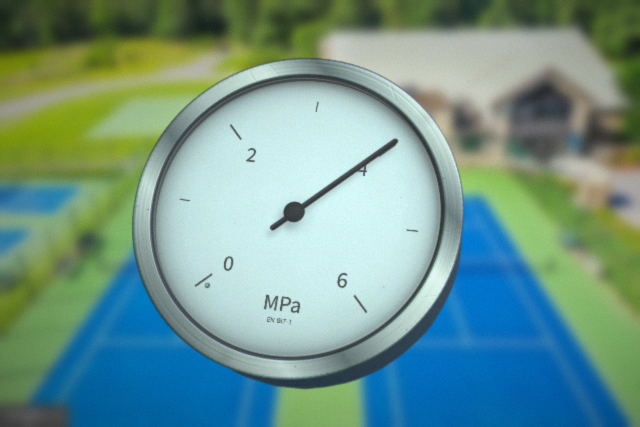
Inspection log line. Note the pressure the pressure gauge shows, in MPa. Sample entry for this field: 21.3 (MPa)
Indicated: 4 (MPa)
